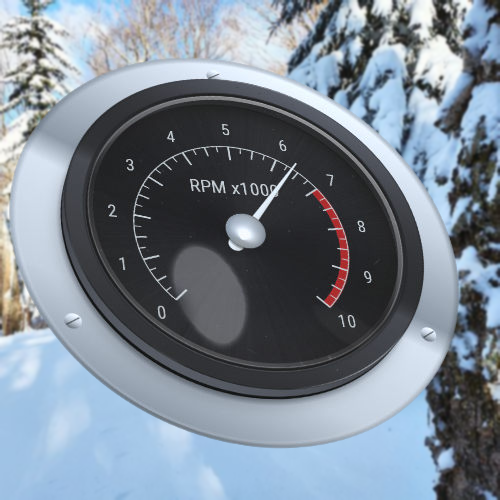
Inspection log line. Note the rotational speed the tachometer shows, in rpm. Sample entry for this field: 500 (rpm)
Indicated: 6375 (rpm)
